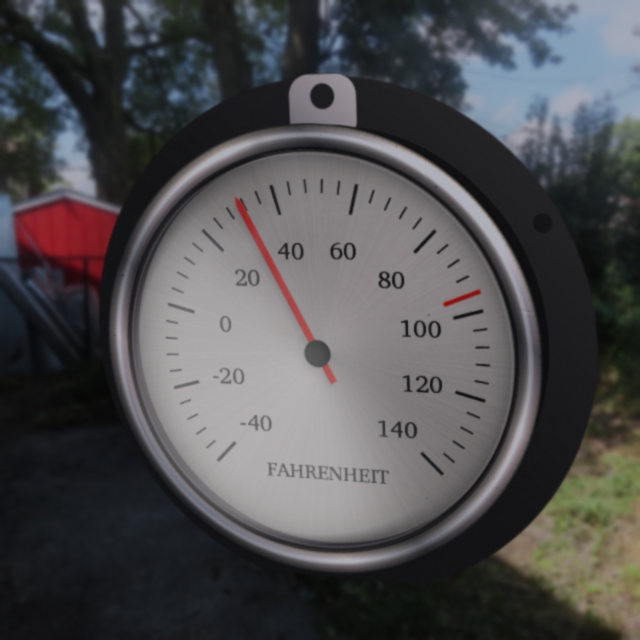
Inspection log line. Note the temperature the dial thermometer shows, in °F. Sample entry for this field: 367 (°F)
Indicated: 32 (°F)
